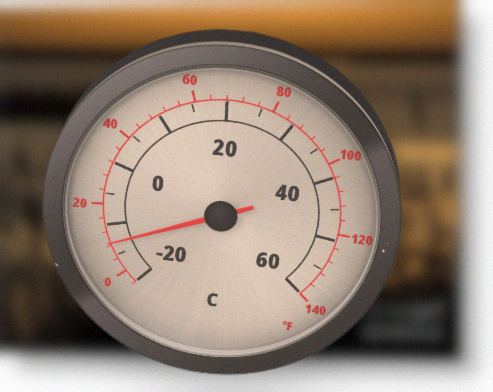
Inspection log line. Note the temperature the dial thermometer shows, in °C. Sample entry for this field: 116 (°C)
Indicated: -12.5 (°C)
